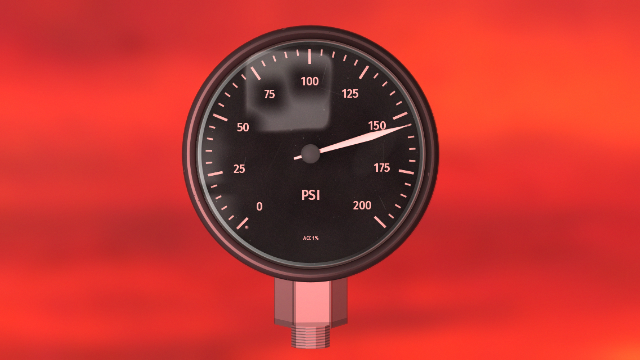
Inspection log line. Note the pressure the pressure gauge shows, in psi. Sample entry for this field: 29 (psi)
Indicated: 155 (psi)
